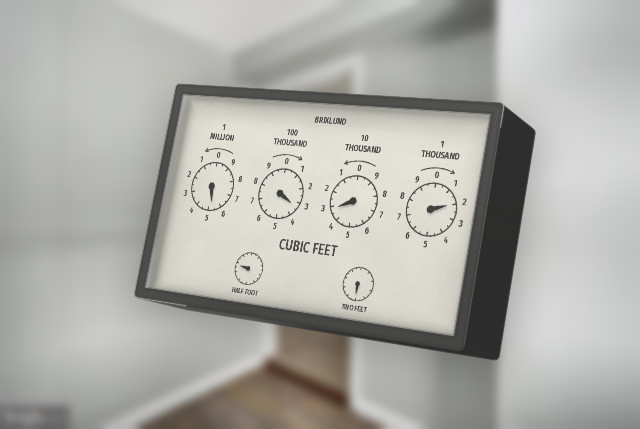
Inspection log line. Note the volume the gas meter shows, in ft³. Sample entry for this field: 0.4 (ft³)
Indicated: 533200 (ft³)
